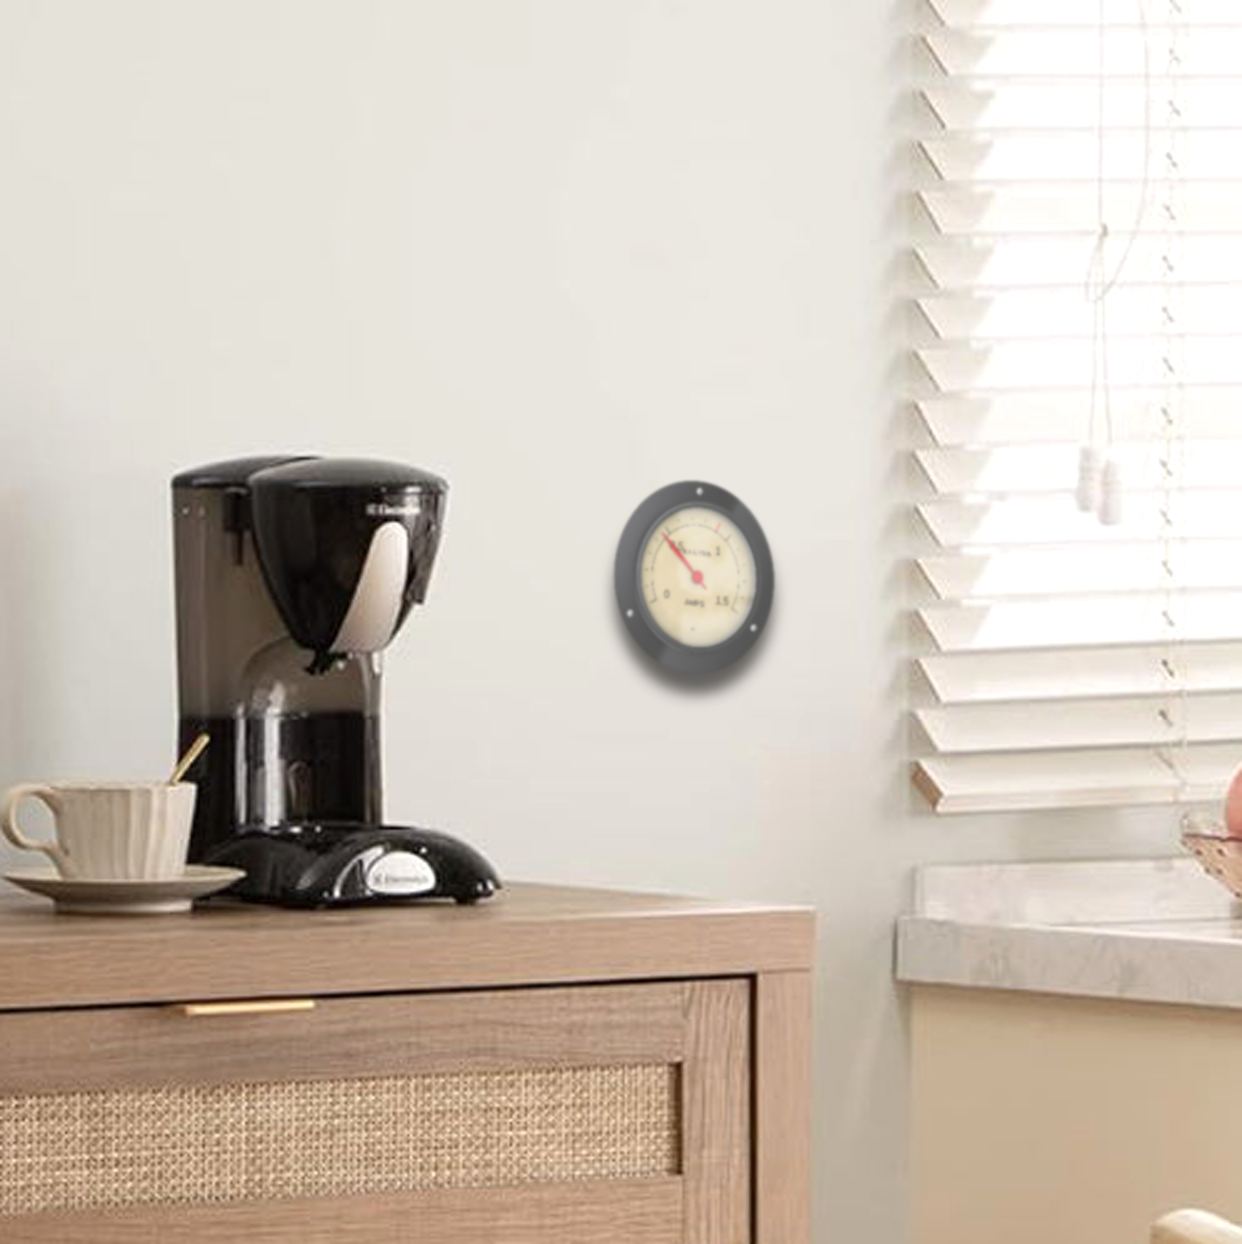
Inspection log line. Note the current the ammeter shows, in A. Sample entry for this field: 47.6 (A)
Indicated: 0.45 (A)
